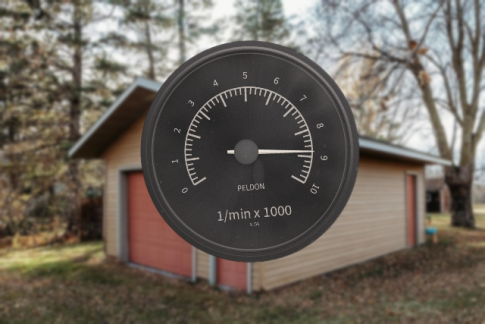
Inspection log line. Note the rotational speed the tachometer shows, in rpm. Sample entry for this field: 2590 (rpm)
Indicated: 8800 (rpm)
